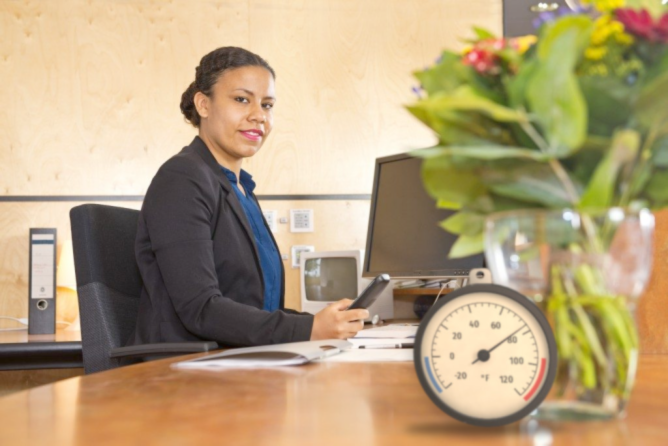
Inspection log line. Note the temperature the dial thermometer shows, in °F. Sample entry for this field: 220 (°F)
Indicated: 76 (°F)
